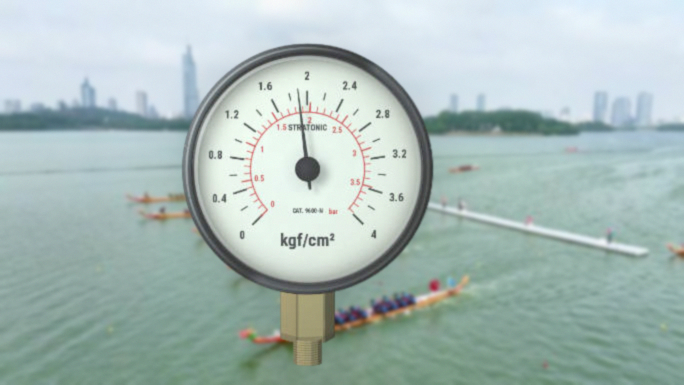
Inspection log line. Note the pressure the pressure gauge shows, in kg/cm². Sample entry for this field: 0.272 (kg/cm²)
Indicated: 1.9 (kg/cm²)
